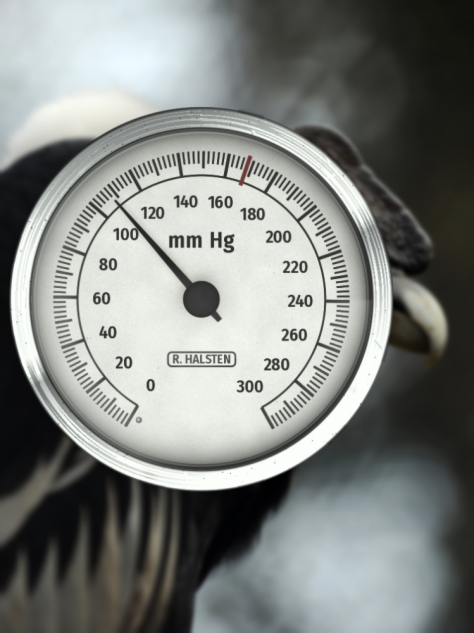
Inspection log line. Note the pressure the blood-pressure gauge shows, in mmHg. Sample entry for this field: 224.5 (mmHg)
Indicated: 108 (mmHg)
